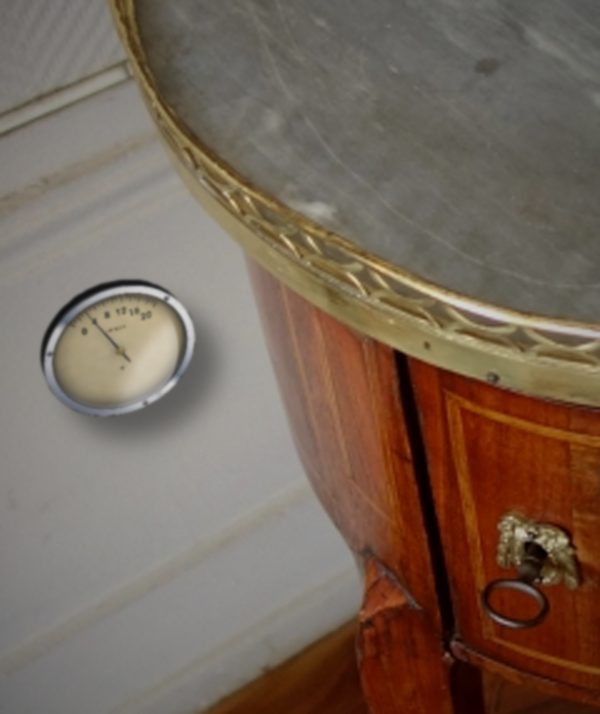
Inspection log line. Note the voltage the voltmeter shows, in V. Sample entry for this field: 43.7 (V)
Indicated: 4 (V)
